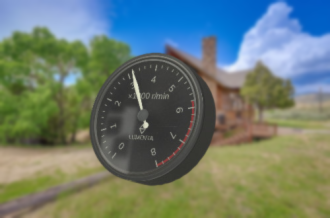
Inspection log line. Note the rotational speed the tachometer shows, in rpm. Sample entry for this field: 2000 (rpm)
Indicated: 3200 (rpm)
